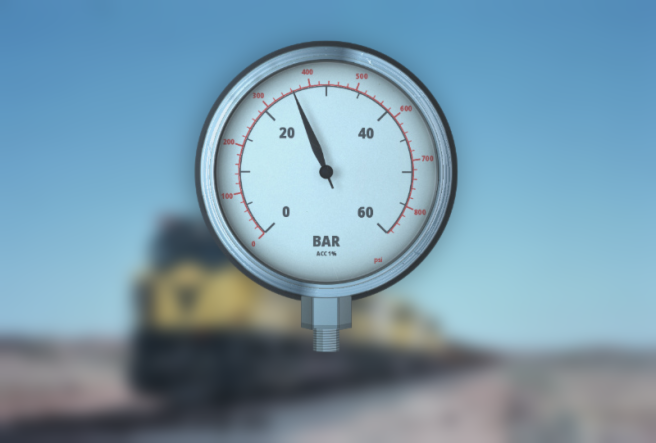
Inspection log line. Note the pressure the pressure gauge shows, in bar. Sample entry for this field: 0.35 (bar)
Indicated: 25 (bar)
